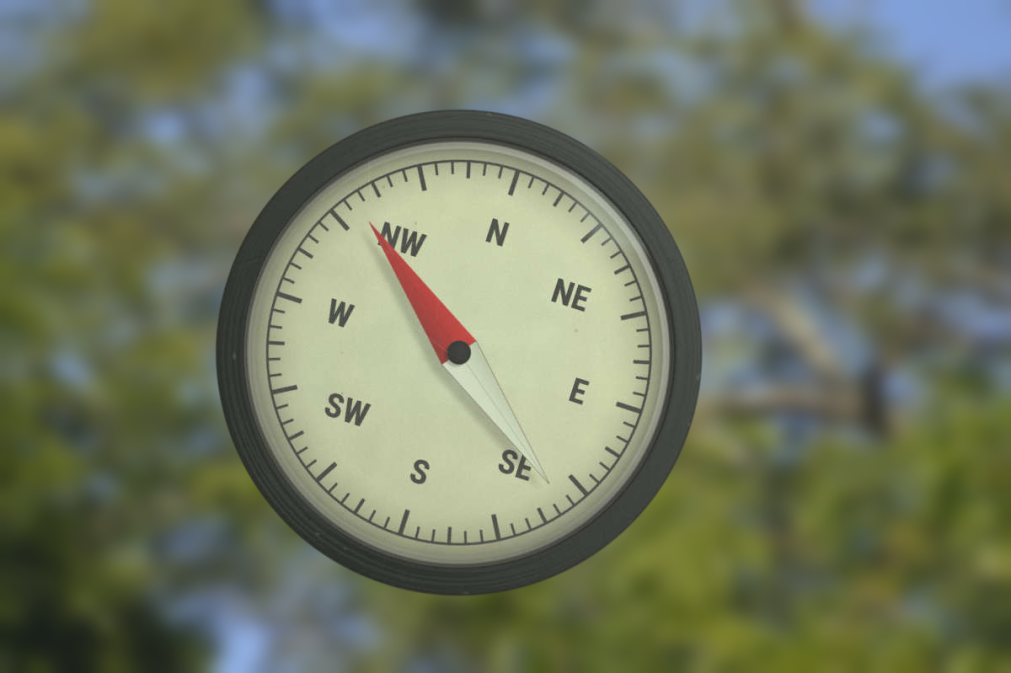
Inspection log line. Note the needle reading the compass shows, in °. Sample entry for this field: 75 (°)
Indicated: 307.5 (°)
